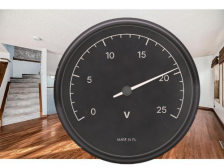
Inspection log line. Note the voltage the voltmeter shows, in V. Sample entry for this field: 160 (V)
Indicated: 19.5 (V)
